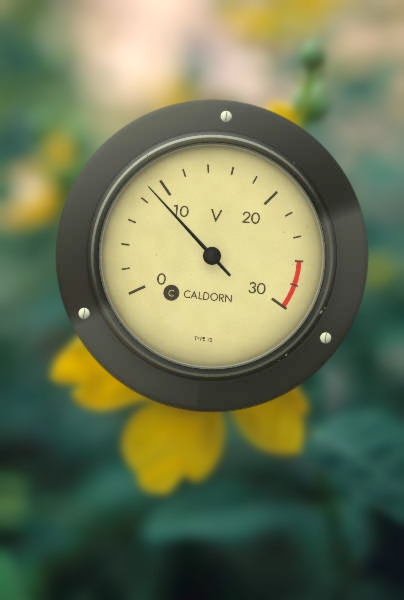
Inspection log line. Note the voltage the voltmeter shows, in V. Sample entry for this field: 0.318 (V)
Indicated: 9 (V)
